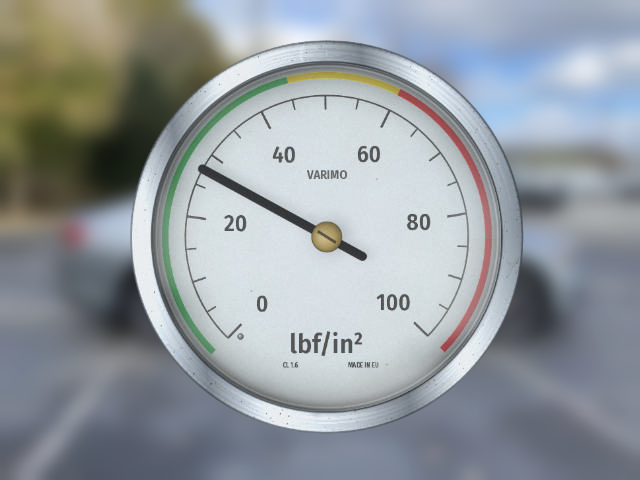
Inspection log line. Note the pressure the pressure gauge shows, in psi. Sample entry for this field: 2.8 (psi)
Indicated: 27.5 (psi)
